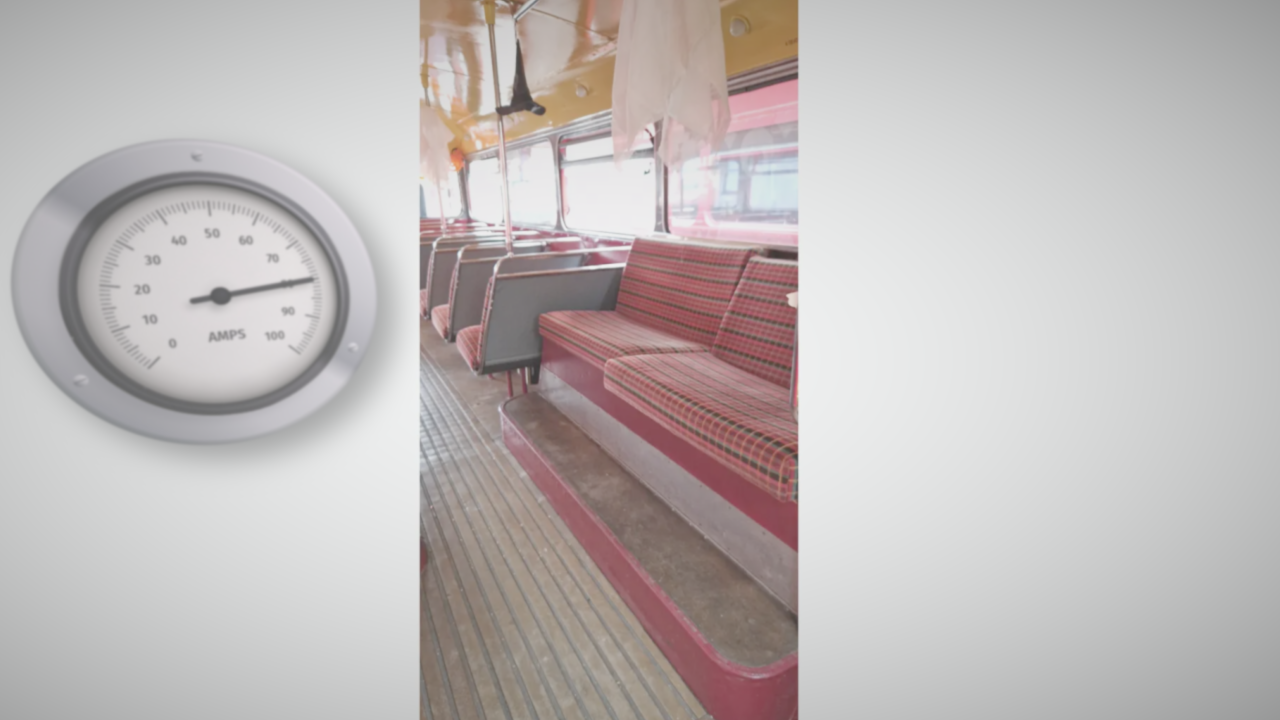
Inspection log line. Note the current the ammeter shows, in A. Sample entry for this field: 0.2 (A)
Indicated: 80 (A)
